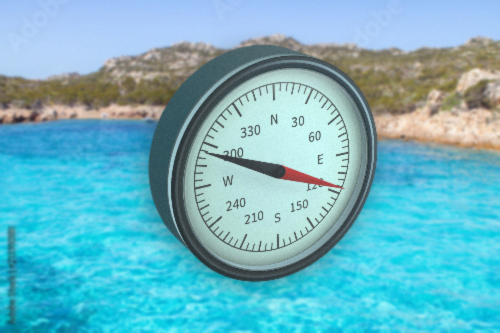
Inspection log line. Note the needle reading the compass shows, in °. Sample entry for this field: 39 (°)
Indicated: 115 (°)
